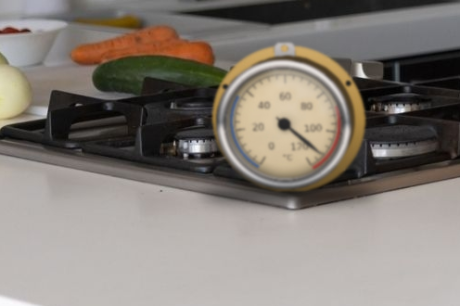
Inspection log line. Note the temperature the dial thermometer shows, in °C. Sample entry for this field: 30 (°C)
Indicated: 112 (°C)
